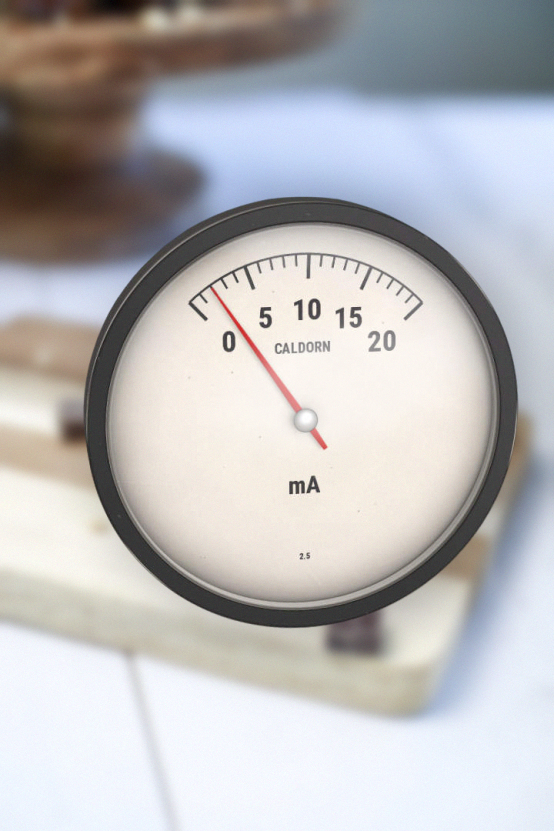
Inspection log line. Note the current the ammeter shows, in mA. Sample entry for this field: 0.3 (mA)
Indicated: 2 (mA)
